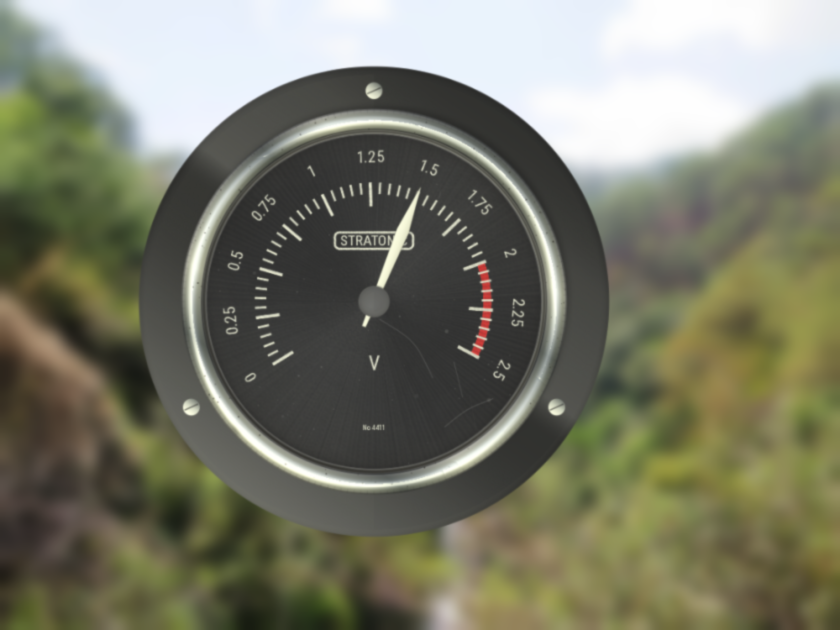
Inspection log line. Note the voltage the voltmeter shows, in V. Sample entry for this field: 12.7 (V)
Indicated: 1.5 (V)
